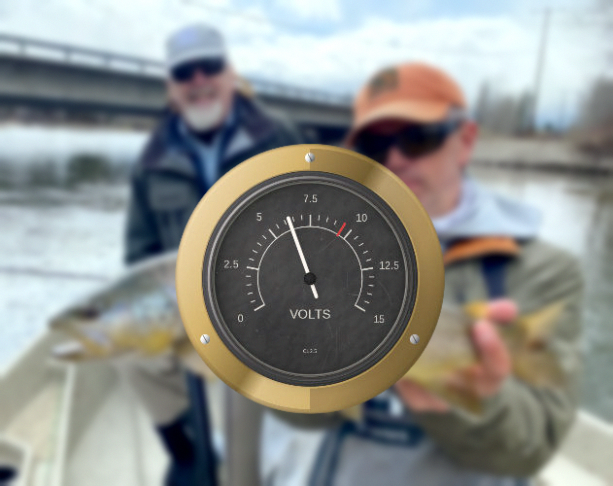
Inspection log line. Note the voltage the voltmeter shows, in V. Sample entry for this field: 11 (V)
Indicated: 6.25 (V)
